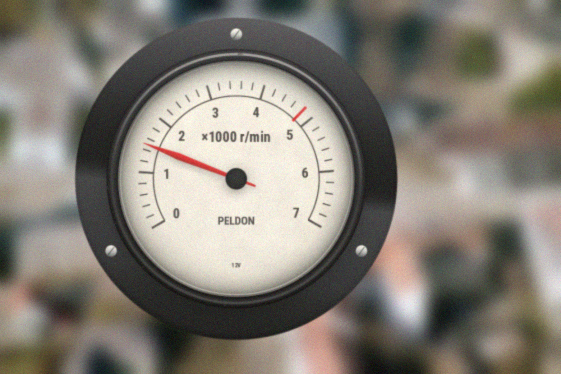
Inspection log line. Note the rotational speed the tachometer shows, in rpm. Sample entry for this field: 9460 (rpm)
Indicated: 1500 (rpm)
